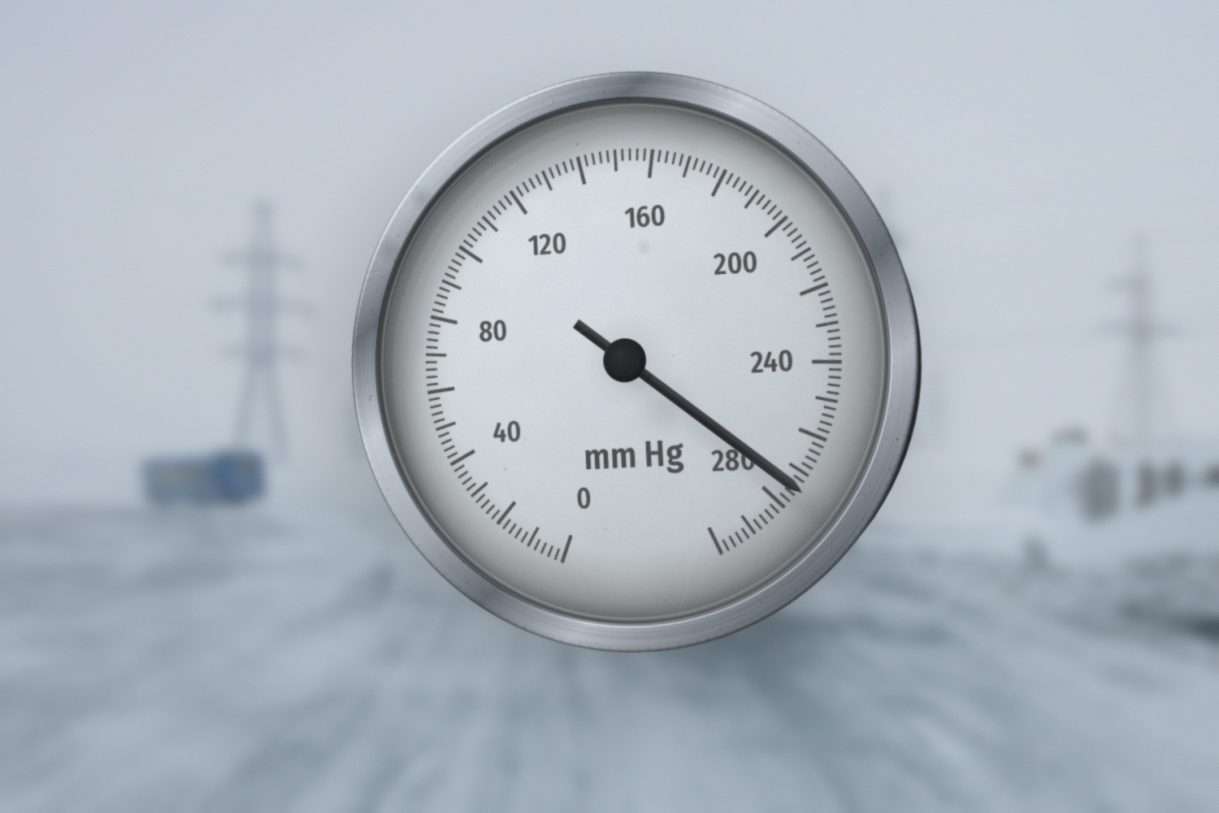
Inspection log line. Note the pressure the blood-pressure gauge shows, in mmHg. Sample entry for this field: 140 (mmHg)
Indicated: 274 (mmHg)
